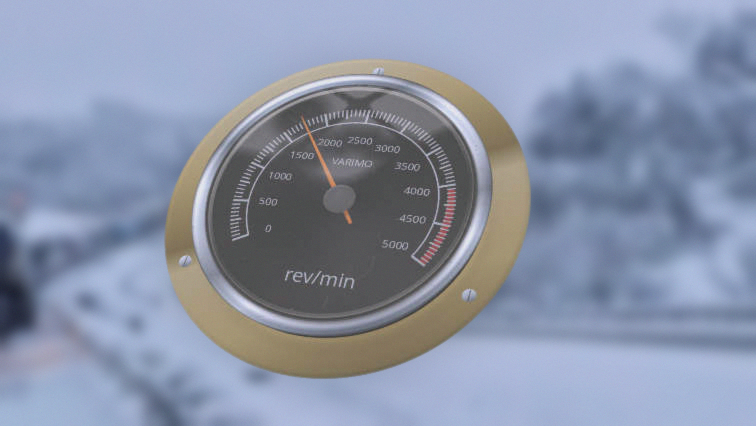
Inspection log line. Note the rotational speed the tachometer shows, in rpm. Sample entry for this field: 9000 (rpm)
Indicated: 1750 (rpm)
